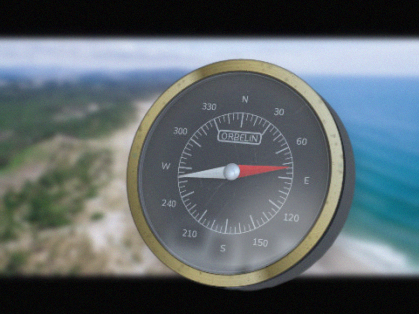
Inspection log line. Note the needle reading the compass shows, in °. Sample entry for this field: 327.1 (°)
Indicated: 80 (°)
